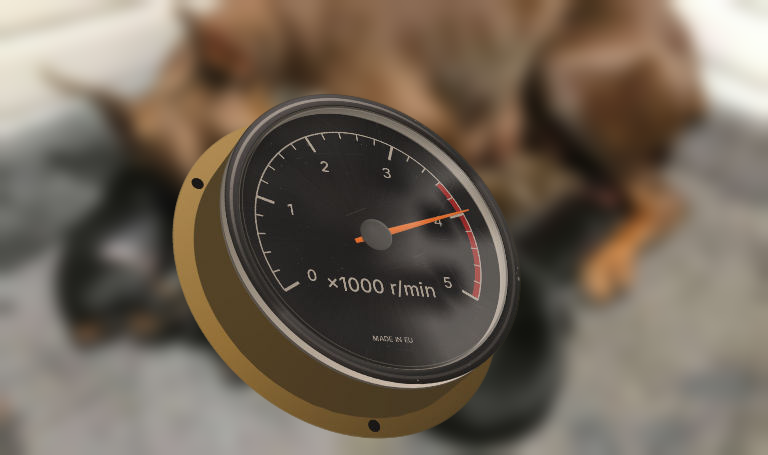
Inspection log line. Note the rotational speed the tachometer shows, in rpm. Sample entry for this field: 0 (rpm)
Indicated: 4000 (rpm)
